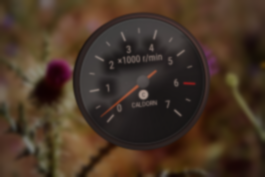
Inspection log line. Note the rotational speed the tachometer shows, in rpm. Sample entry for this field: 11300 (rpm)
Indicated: 250 (rpm)
